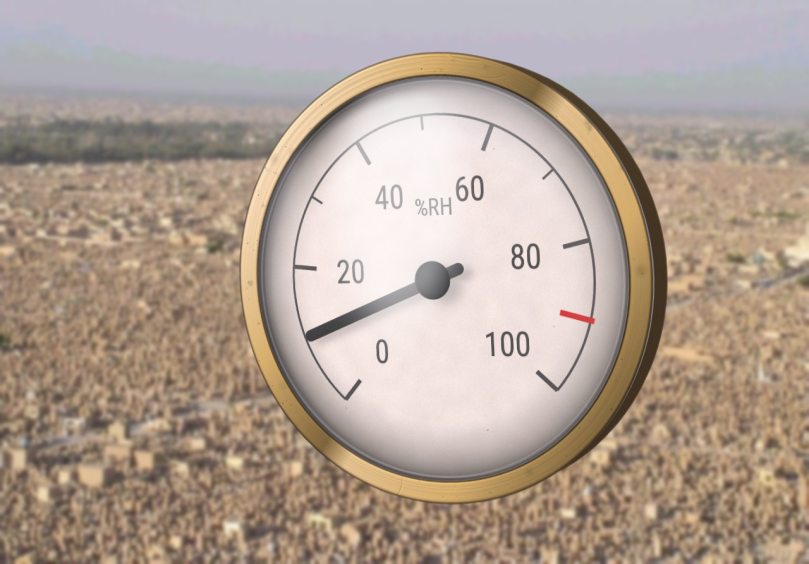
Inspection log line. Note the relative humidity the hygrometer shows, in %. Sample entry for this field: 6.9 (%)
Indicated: 10 (%)
